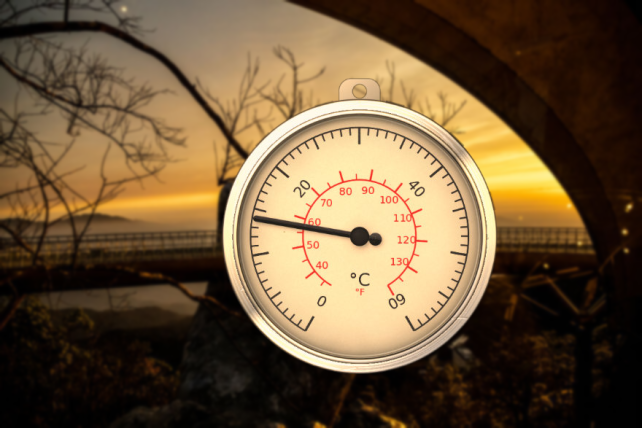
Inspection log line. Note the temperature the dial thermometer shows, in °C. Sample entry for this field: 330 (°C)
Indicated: 14 (°C)
